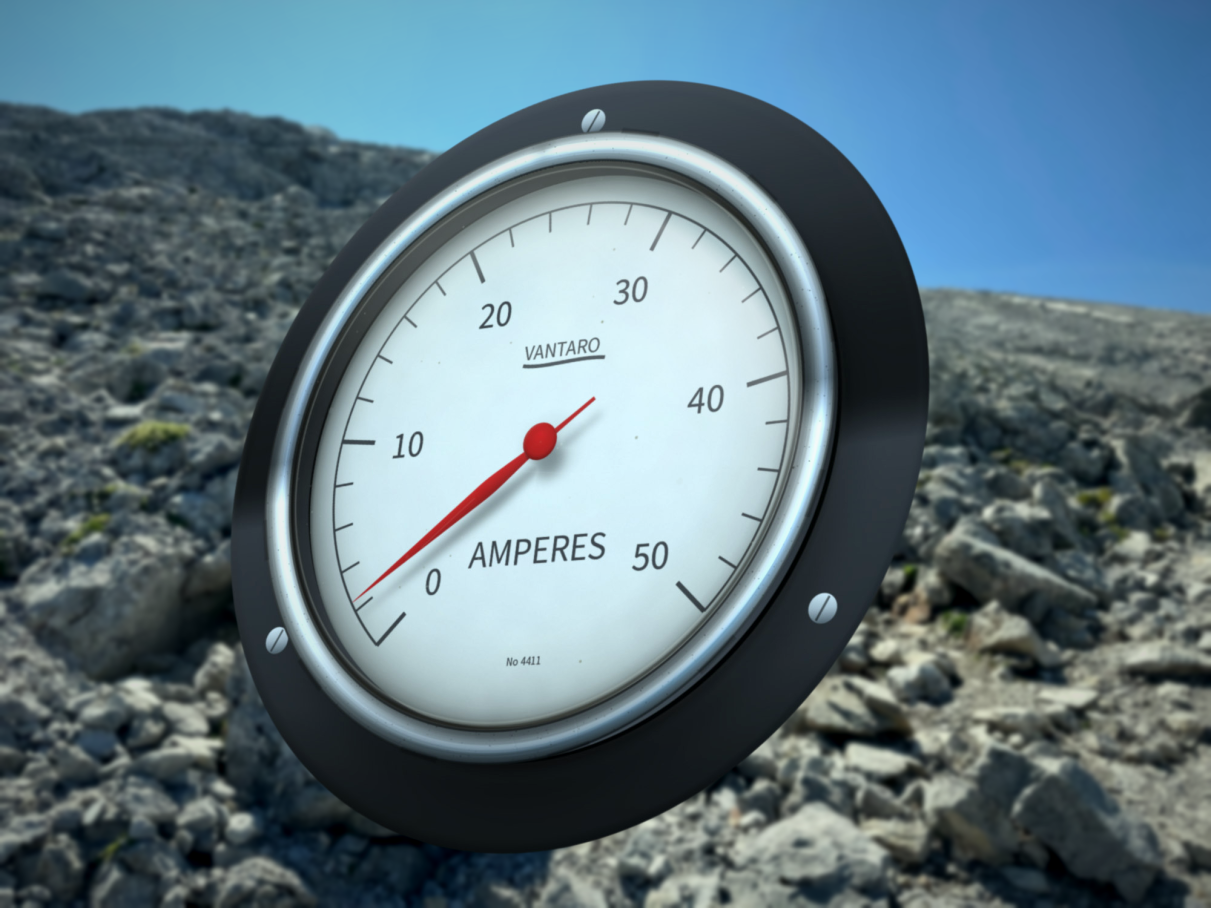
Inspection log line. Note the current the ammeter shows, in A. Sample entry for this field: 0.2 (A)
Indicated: 2 (A)
